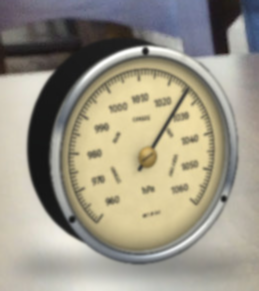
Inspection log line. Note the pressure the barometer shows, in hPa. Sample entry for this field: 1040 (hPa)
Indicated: 1025 (hPa)
